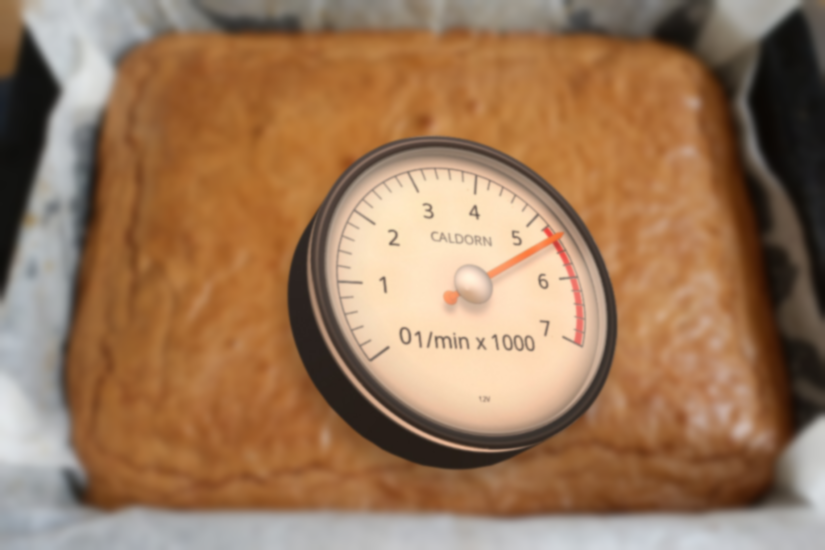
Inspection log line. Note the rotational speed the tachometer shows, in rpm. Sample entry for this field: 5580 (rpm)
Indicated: 5400 (rpm)
